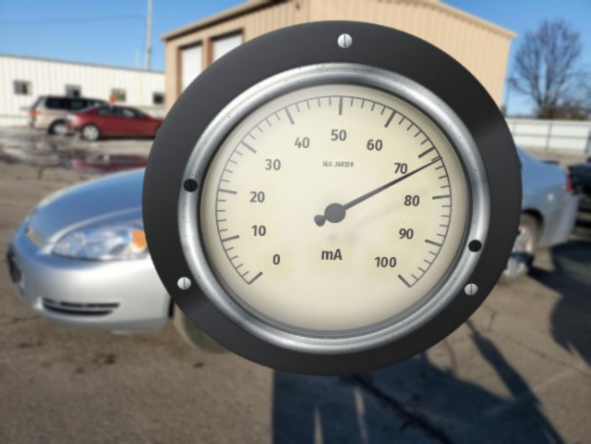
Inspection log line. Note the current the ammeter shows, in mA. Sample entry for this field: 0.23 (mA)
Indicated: 72 (mA)
